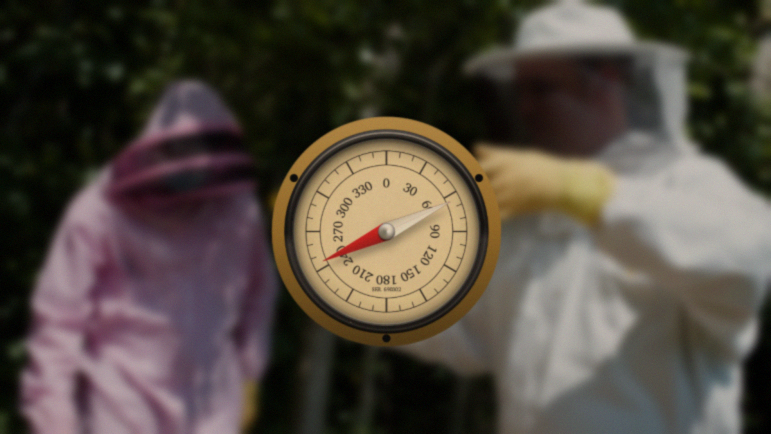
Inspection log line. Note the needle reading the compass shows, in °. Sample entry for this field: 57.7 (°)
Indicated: 245 (°)
